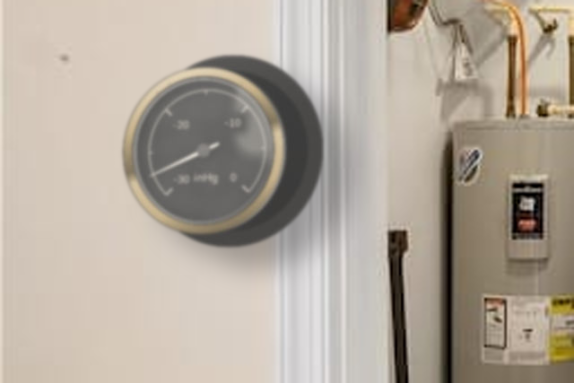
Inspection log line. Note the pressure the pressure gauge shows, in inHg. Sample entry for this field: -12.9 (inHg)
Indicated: -27.5 (inHg)
